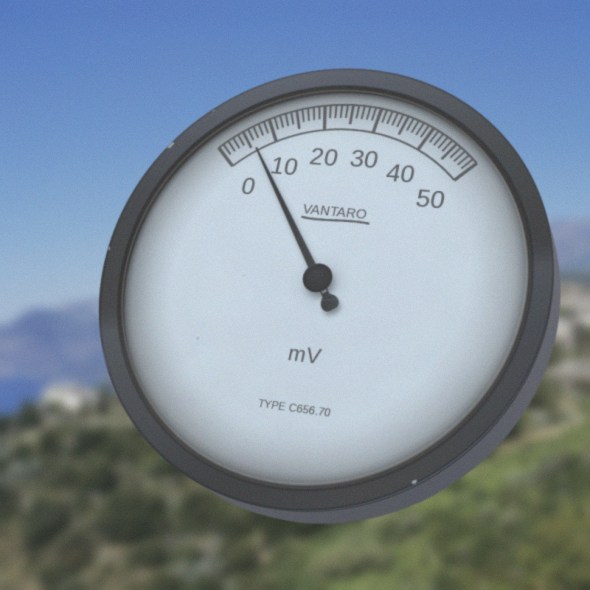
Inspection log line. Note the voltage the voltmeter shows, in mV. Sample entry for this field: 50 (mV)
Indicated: 6 (mV)
